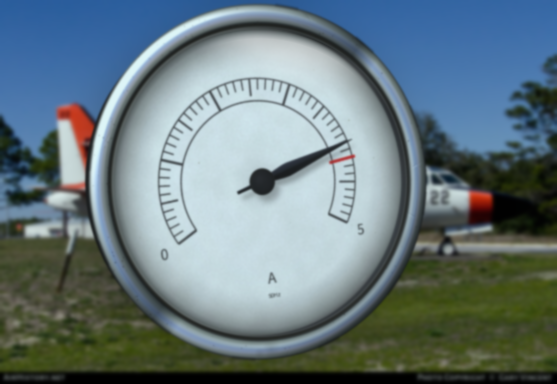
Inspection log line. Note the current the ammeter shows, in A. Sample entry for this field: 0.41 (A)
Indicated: 4 (A)
